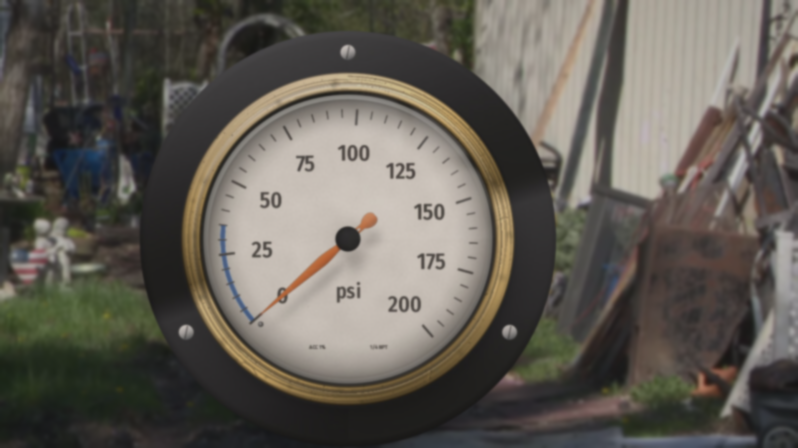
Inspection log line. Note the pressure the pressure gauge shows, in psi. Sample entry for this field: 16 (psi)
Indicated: 0 (psi)
